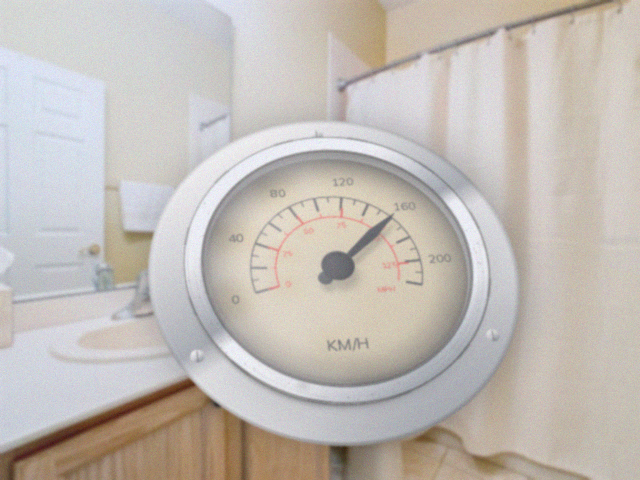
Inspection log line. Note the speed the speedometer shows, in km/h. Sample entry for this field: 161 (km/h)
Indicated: 160 (km/h)
